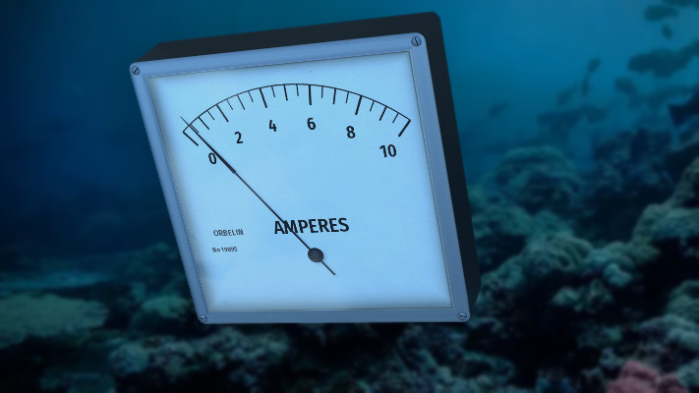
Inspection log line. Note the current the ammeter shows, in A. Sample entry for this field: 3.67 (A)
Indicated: 0.5 (A)
